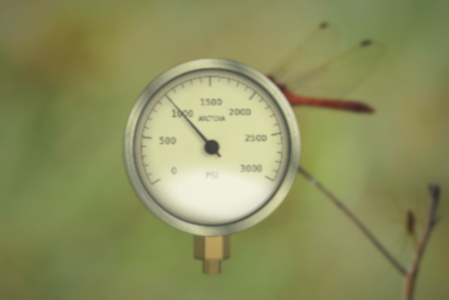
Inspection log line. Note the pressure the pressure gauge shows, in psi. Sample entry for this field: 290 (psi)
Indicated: 1000 (psi)
